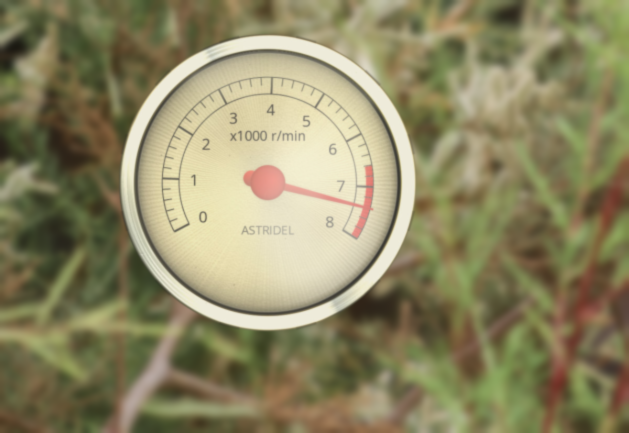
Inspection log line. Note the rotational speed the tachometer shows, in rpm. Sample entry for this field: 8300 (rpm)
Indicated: 7400 (rpm)
